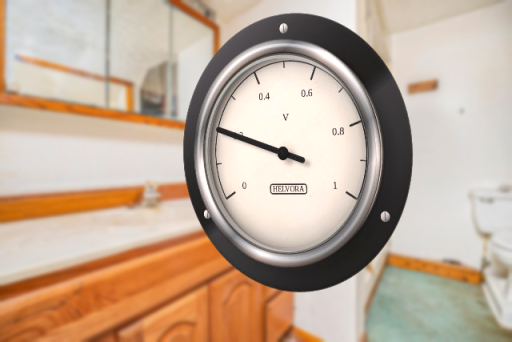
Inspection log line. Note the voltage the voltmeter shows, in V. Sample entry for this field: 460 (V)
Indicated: 0.2 (V)
